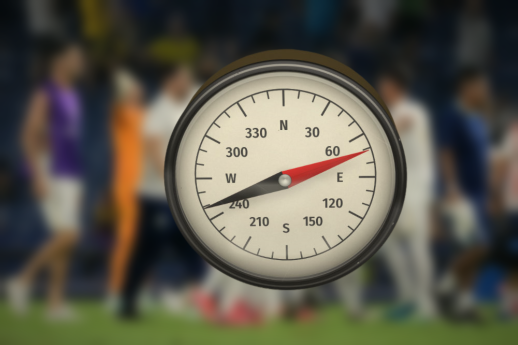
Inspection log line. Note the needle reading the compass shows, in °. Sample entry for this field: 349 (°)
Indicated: 70 (°)
